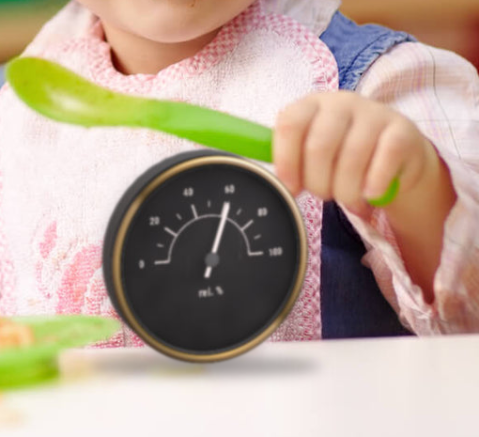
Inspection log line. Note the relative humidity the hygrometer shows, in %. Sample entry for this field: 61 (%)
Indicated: 60 (%)
